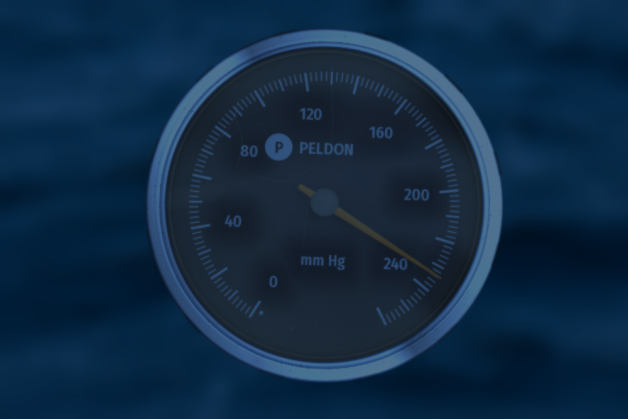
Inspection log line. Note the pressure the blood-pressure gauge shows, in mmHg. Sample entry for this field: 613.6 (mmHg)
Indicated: 234 (mmHg)
